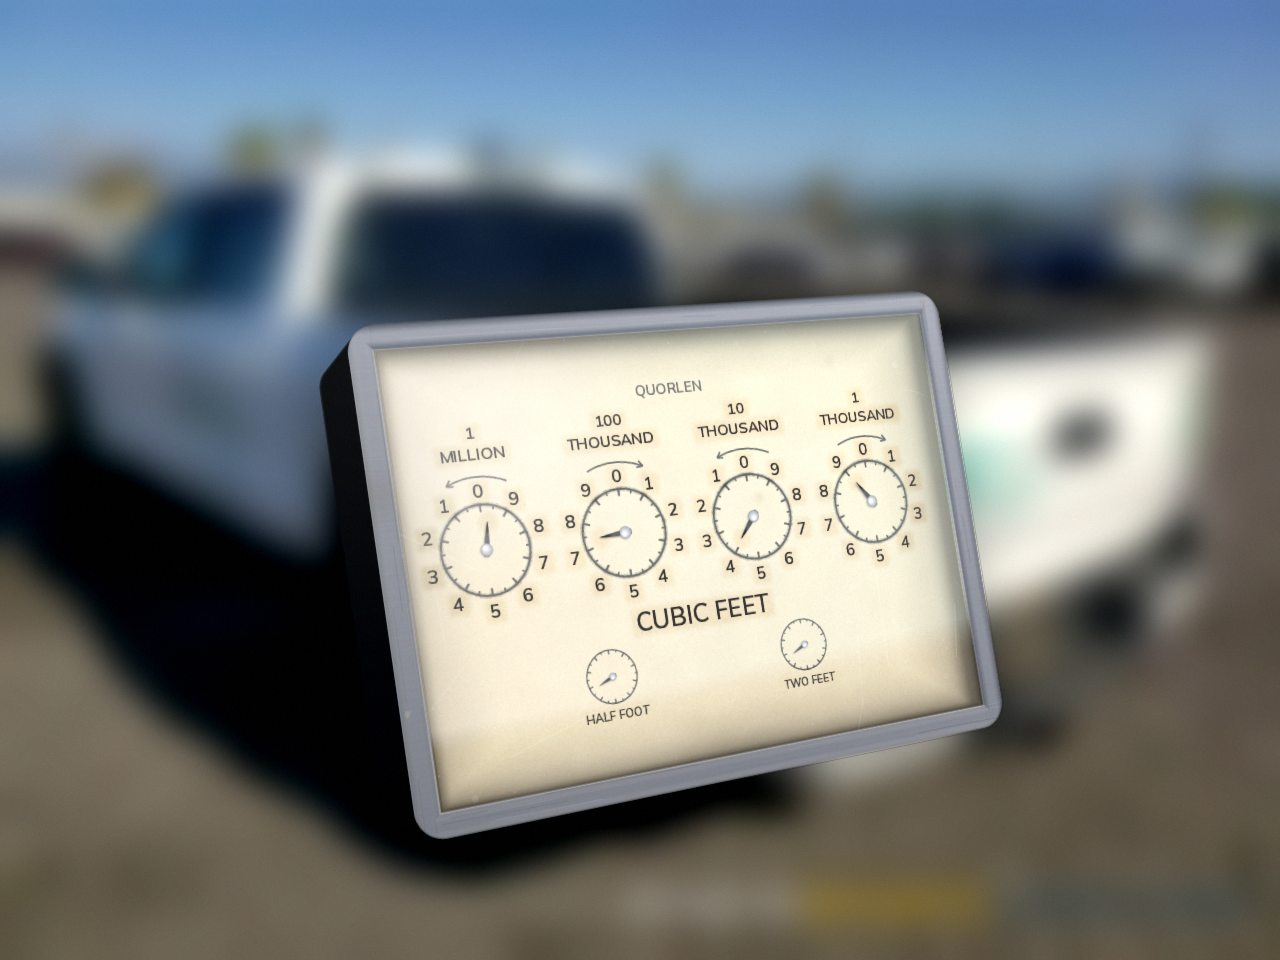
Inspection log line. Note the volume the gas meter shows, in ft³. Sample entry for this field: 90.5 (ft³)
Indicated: 973900 (ft³)
